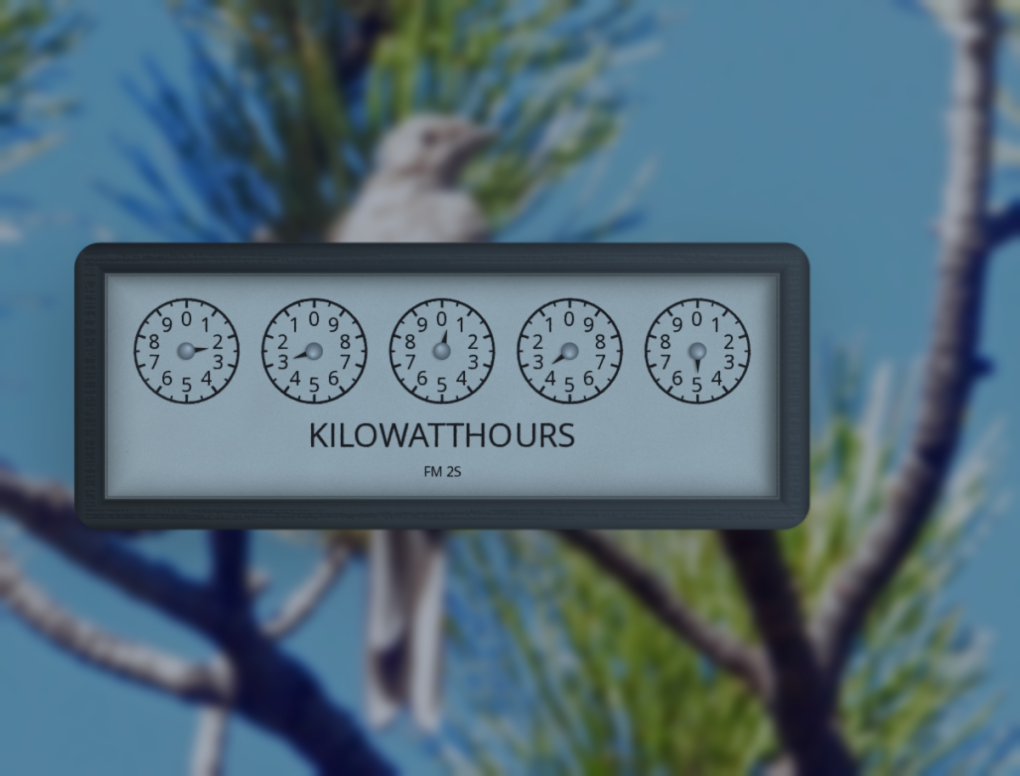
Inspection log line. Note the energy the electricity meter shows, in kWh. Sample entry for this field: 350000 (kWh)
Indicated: 23035 (kWh)
